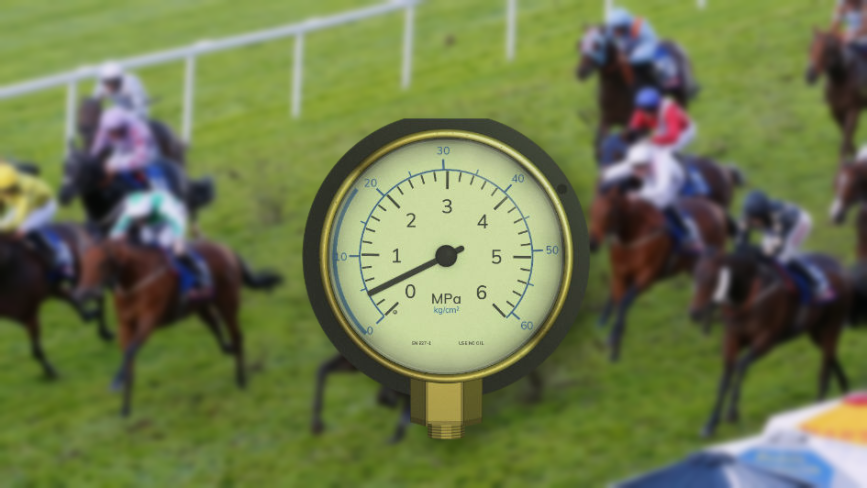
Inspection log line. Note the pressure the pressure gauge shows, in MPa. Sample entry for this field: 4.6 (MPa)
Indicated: 0.4 (MPa)
